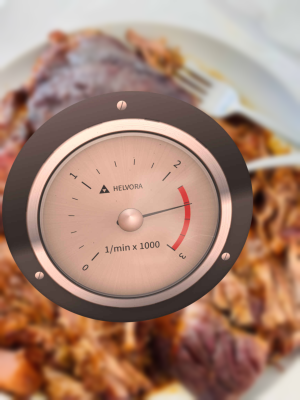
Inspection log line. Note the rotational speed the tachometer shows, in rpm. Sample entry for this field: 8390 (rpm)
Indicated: 2400 (rpm)
